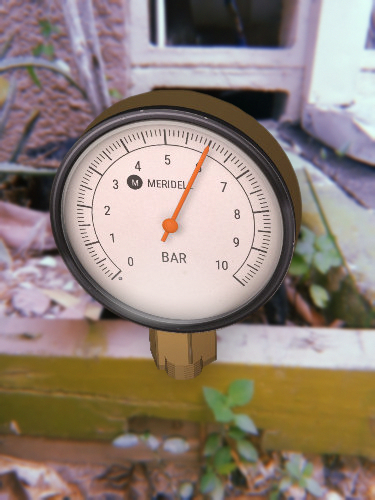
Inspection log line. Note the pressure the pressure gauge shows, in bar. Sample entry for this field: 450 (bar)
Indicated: 6 (bar)
